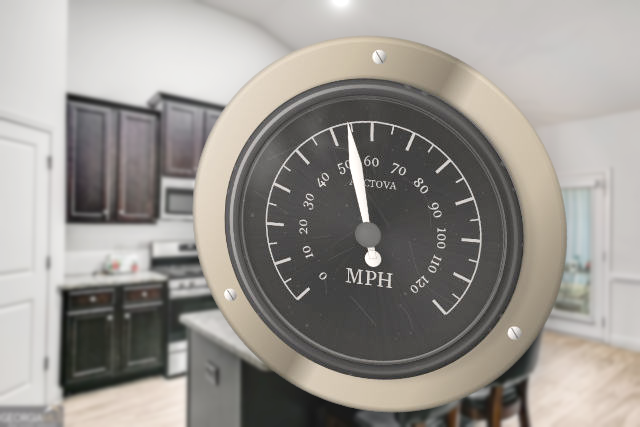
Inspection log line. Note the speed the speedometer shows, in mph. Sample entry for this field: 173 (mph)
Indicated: 55 (mph)
